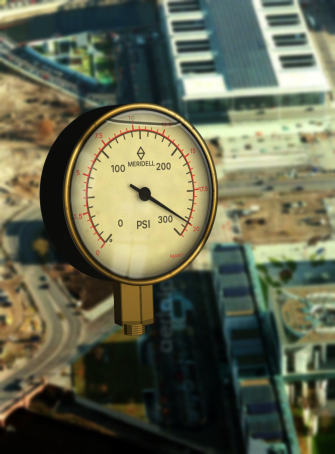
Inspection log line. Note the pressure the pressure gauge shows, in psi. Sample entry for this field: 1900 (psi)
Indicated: 285 (psi)
